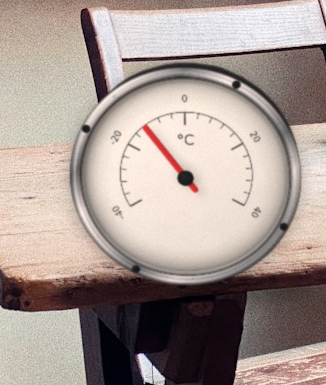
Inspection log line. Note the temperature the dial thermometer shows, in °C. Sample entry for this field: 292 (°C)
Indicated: -12 (°C)
